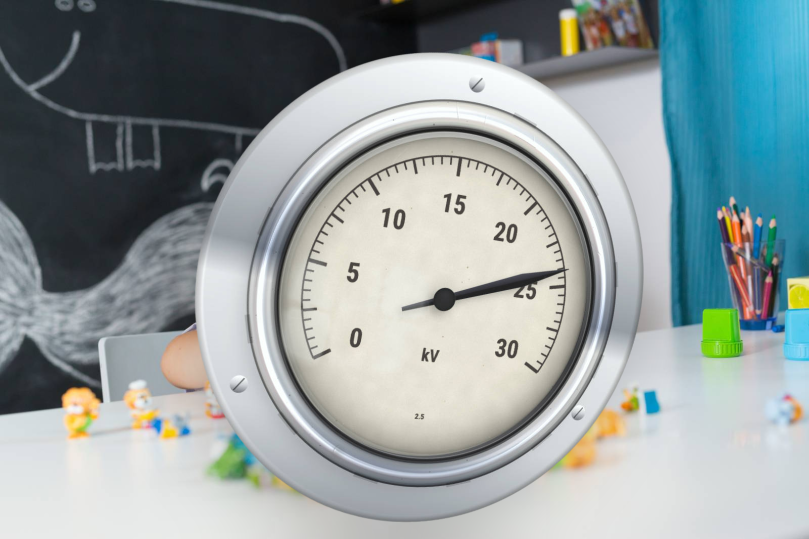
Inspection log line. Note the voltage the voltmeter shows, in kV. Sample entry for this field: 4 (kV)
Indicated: 24 (kV)
